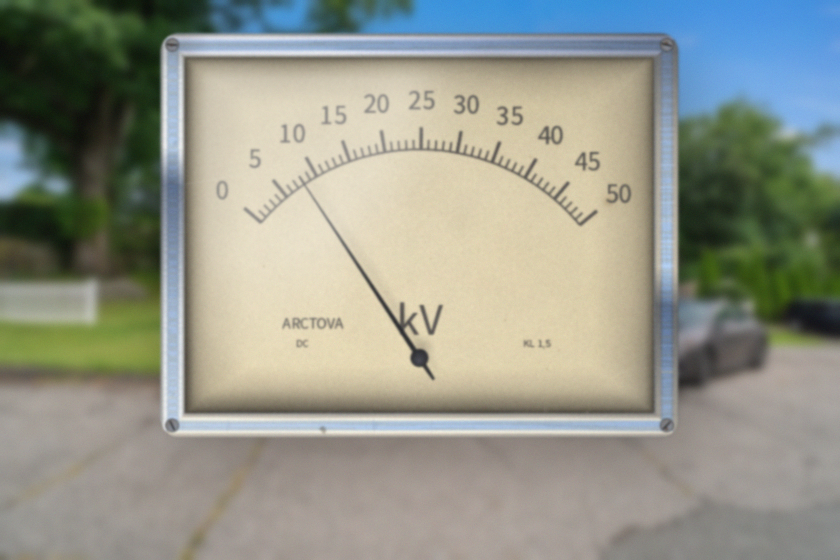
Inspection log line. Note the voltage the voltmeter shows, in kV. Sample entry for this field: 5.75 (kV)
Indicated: 8 (kV)
